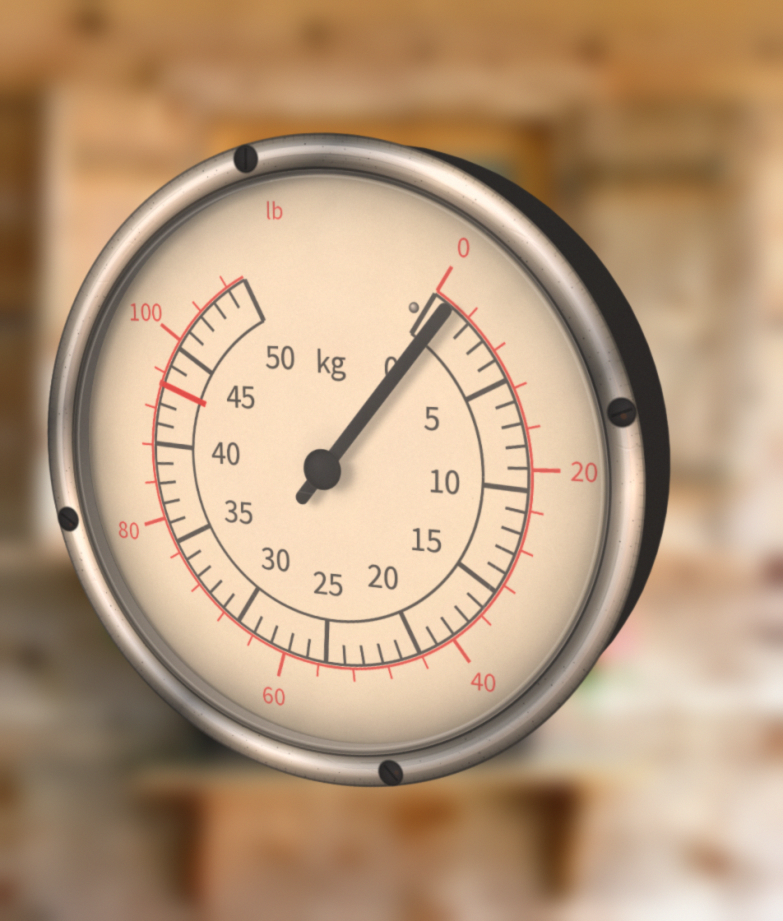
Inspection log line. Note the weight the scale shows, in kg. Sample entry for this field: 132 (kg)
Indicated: 1 (kg)
